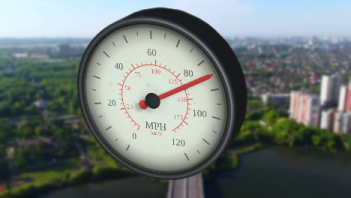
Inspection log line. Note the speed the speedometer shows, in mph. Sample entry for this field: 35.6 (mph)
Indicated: 85 (mph)
